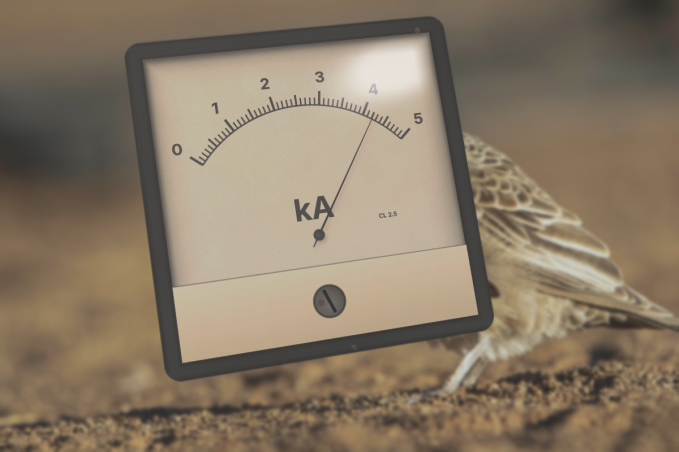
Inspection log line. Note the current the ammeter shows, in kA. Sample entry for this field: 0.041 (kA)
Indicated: 4.2 (kA)
